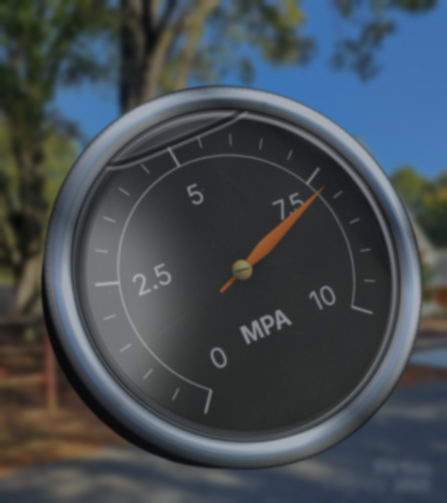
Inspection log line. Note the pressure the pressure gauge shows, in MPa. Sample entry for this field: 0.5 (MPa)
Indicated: 7.75 (MPa)
